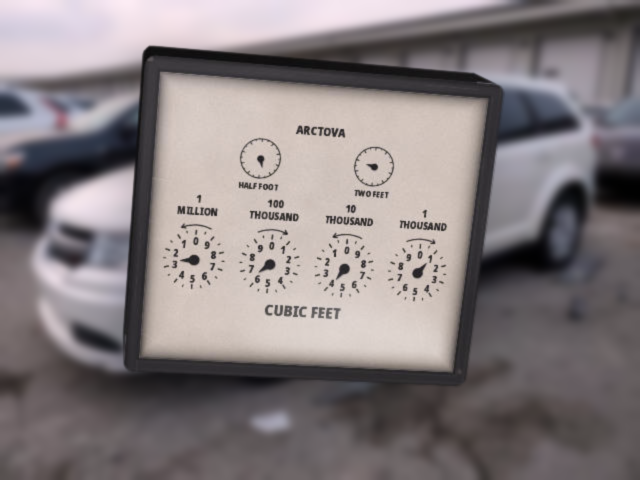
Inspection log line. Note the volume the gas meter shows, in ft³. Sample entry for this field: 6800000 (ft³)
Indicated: 264100 (ft³)
